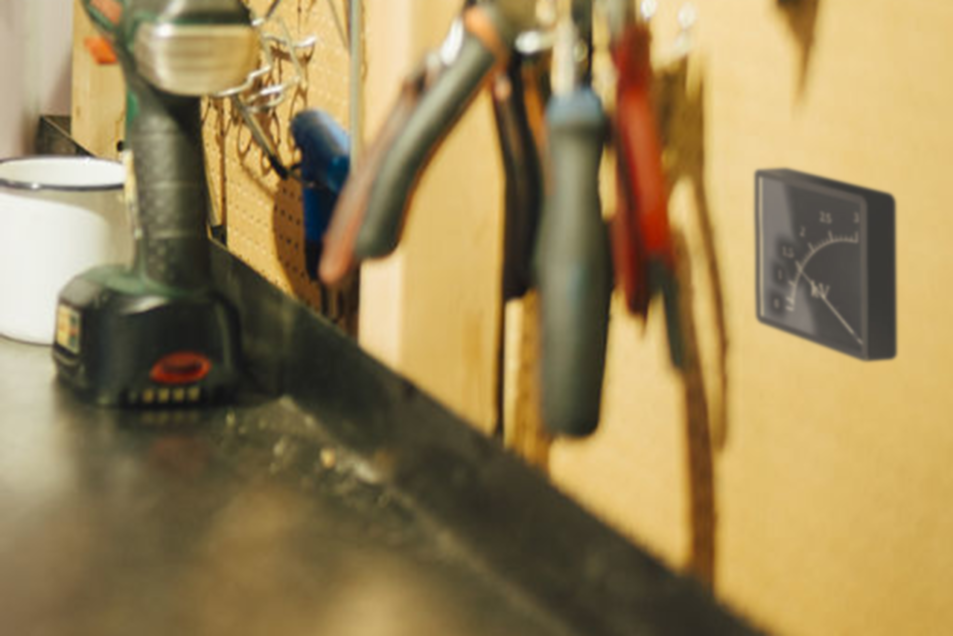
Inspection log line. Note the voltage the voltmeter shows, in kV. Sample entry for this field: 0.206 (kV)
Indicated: 1.5 (kV)
